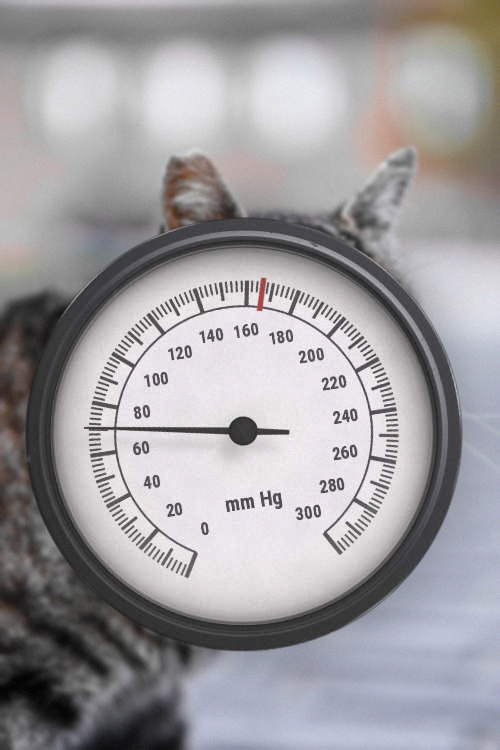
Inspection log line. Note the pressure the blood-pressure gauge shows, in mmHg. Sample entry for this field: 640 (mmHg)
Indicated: 70 (mmHg)
